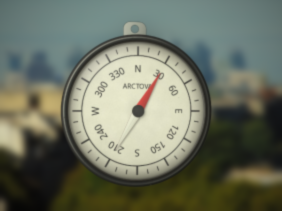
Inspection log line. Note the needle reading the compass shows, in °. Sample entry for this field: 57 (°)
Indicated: 30 (°)
